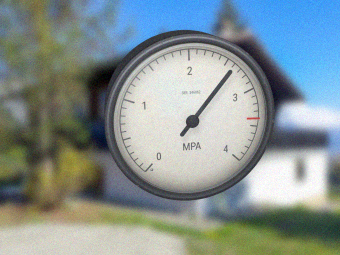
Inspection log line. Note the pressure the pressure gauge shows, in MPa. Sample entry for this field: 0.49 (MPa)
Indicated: 2.6 (MPa)
